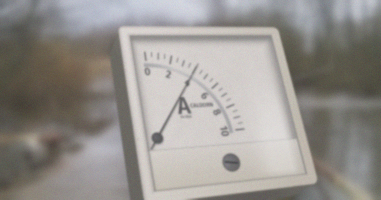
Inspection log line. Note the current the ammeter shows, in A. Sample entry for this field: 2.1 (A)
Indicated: 4 (A)
